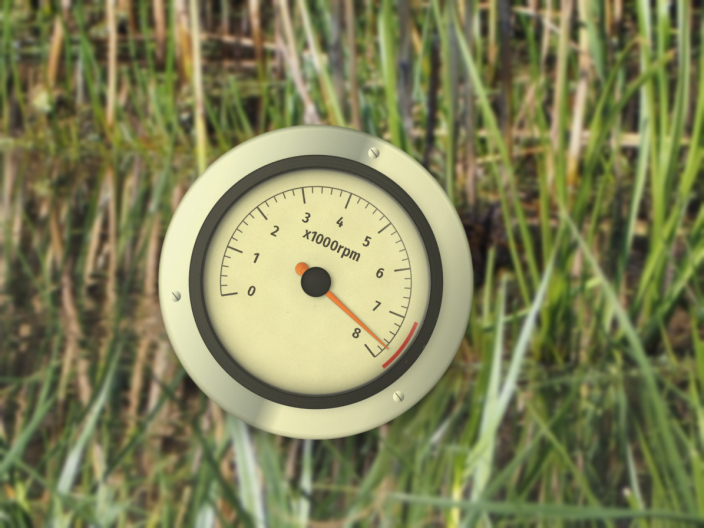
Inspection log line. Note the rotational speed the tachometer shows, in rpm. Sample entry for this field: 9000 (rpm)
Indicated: 7700 (rpm)
